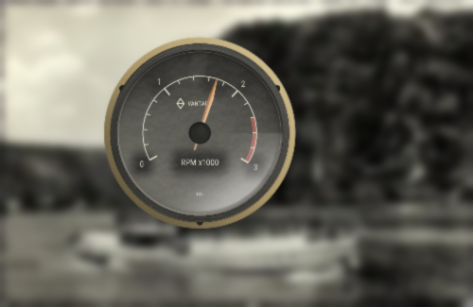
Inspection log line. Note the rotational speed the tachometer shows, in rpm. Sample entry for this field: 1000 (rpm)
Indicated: 1700 (rpm)
